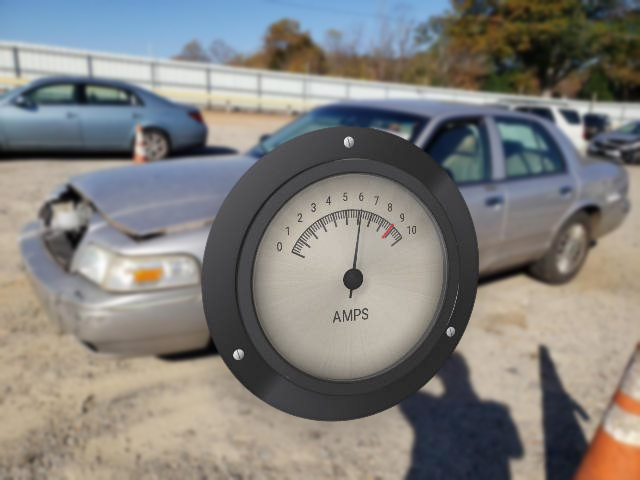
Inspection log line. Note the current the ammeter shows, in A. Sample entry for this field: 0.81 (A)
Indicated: 6 (A)
